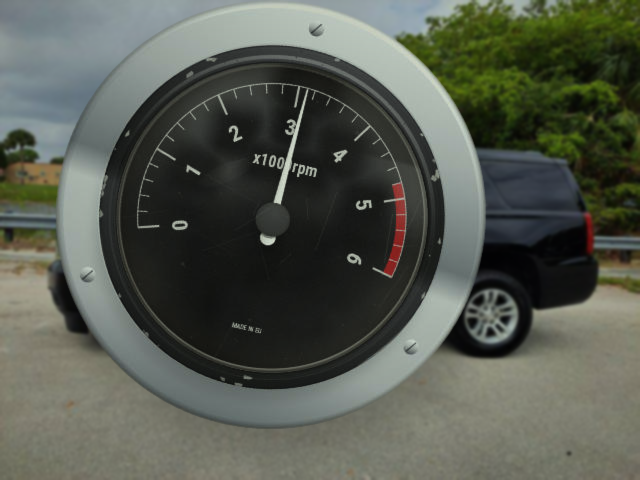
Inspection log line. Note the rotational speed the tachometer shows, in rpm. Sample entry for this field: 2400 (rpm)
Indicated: 3100 (rpm)
